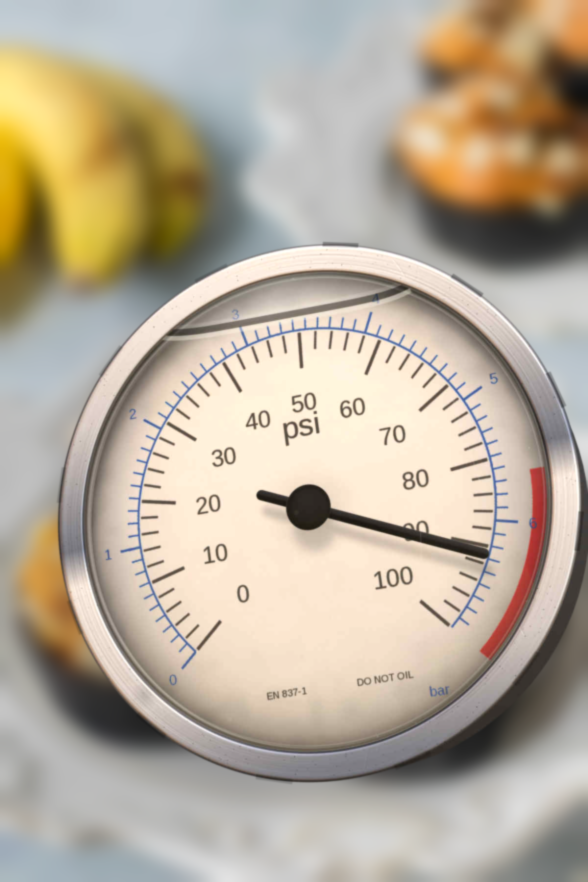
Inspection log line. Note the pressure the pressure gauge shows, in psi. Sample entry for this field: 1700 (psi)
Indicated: 91 (psi)
